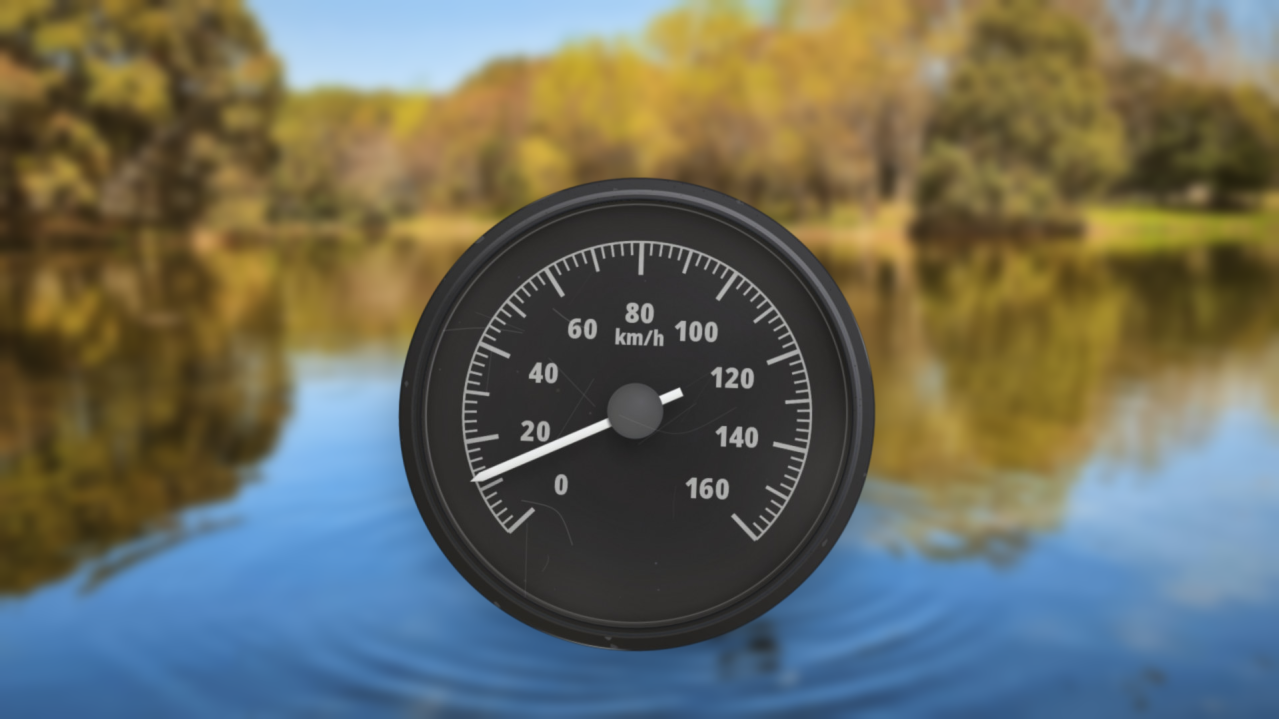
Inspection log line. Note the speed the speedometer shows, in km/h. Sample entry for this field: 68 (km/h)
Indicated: 12 (km/h)
